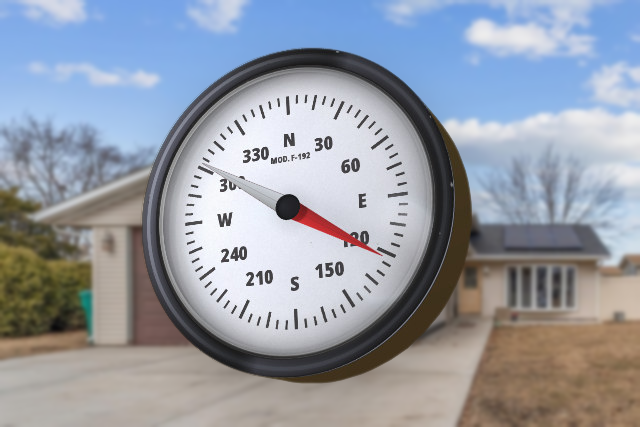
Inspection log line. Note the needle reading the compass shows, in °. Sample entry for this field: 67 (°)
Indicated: 122.5 (°)
